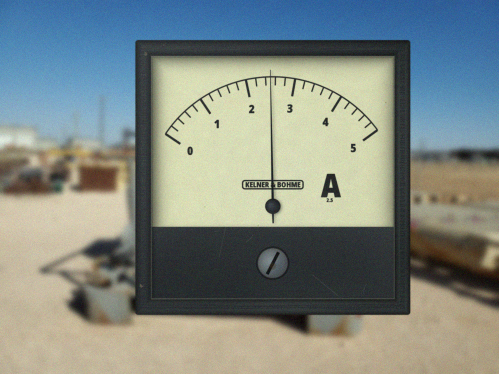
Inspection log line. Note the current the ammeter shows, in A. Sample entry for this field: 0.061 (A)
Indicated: 2.5 (A)
